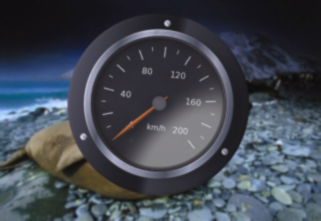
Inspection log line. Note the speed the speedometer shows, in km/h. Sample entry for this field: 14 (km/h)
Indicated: 0 (km/h)
